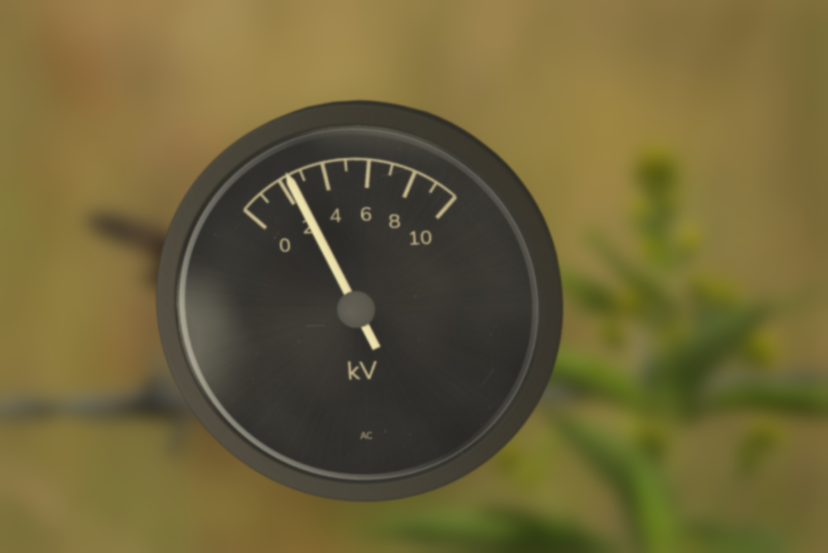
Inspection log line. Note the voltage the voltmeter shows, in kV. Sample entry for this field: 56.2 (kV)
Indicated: 2.5 (kV)
